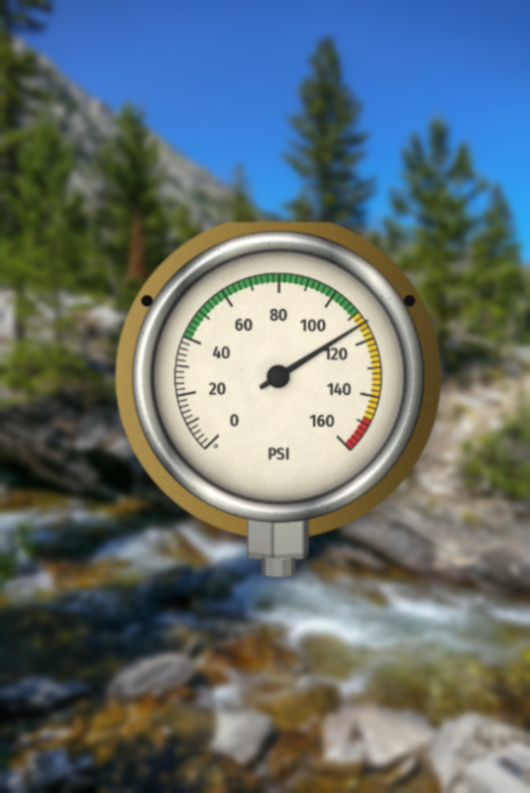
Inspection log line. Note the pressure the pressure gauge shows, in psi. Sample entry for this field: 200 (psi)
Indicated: 114 (psi)
